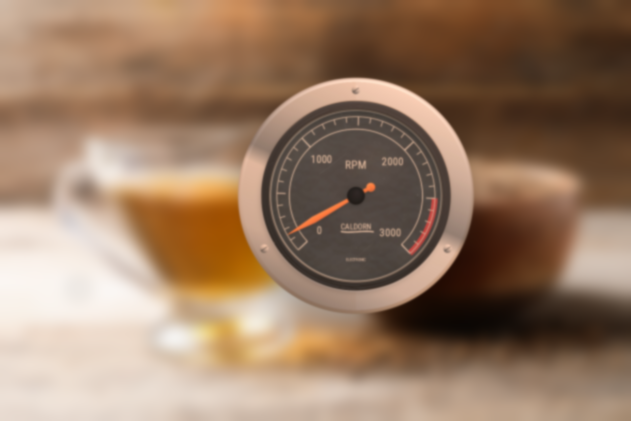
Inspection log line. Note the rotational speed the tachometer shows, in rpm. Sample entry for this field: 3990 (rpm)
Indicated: 150 (rpm)
